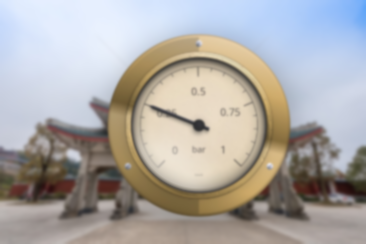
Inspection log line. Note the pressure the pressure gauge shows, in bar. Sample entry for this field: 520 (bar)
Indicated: 0.25 (bar)
